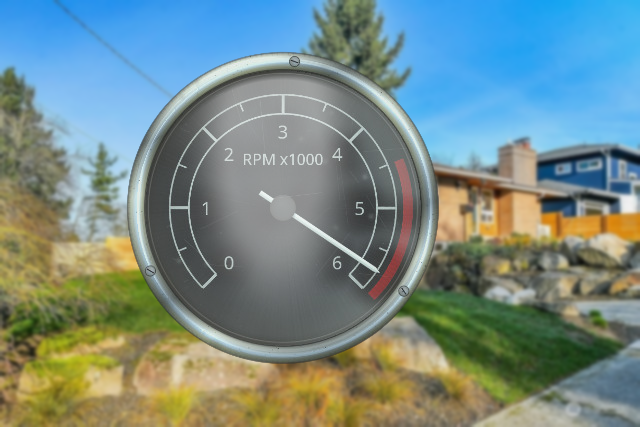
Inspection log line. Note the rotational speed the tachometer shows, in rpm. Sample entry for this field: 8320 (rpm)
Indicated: 5750 (rpm)
